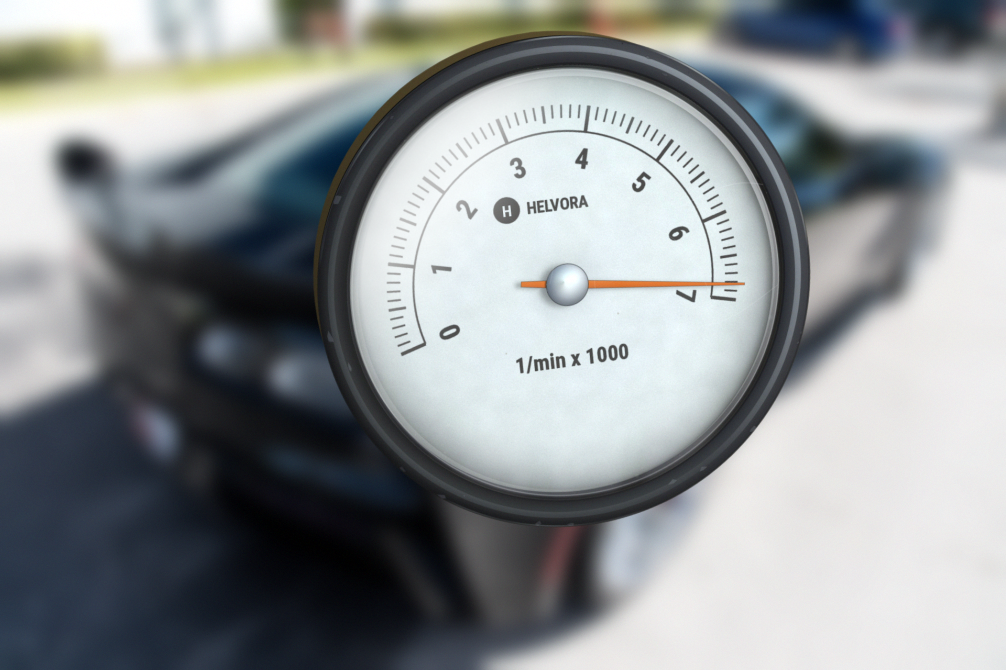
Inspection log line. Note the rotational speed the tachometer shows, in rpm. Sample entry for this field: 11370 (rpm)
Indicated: 6800 (rpm)
